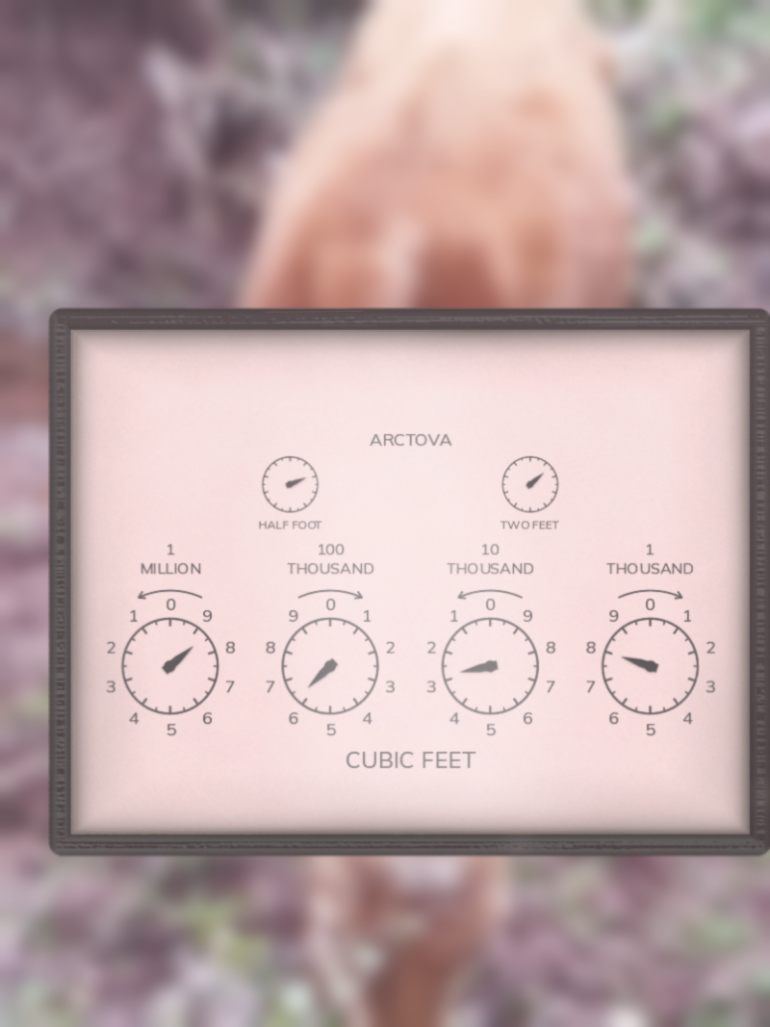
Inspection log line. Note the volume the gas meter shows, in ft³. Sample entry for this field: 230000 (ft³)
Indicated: 862800 (ft³)
